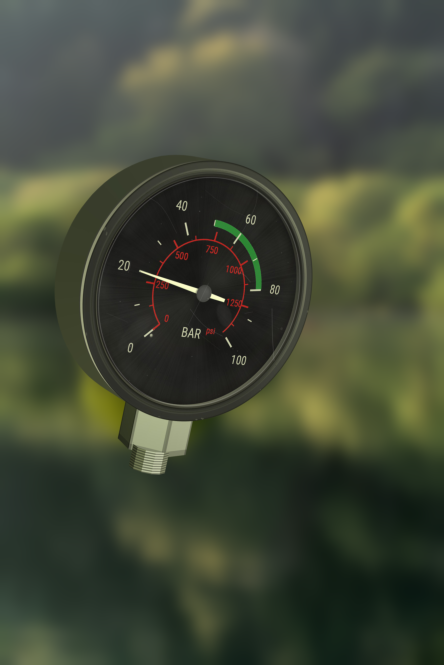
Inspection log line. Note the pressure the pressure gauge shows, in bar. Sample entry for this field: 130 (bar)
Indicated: 20 (bar)
